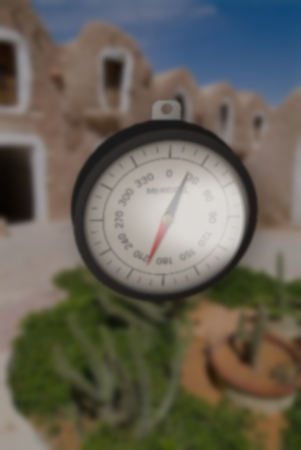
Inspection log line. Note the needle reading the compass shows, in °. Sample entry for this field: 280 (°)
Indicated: 200 (°)
